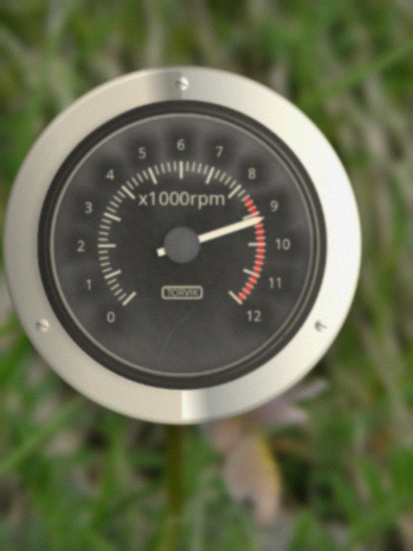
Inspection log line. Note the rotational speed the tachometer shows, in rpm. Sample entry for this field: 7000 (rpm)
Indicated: 9200 (rpm)
